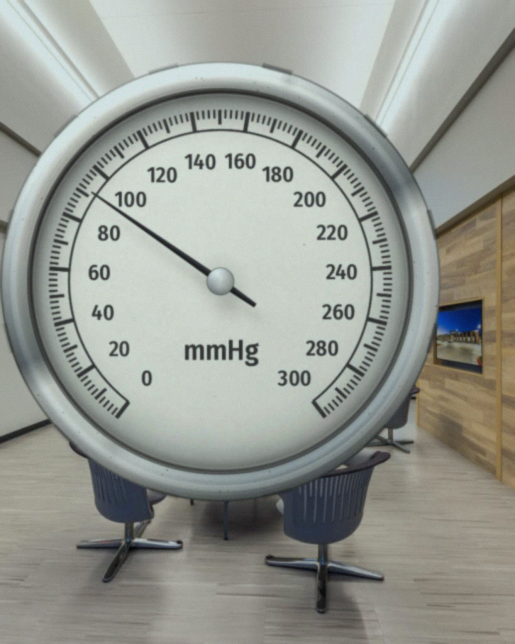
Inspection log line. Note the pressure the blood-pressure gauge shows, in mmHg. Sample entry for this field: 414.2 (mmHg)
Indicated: 92 (mmHg)
